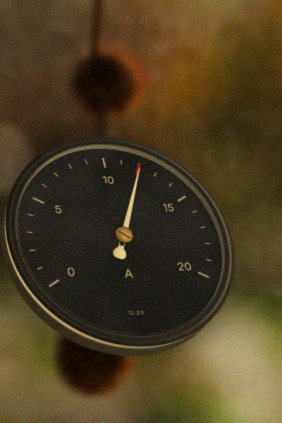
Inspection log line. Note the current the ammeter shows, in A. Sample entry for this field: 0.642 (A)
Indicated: 12 (A)
